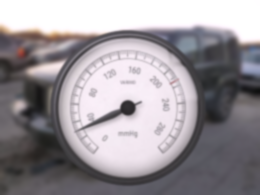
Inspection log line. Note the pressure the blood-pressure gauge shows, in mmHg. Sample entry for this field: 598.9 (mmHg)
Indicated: 30 (mmHg)
